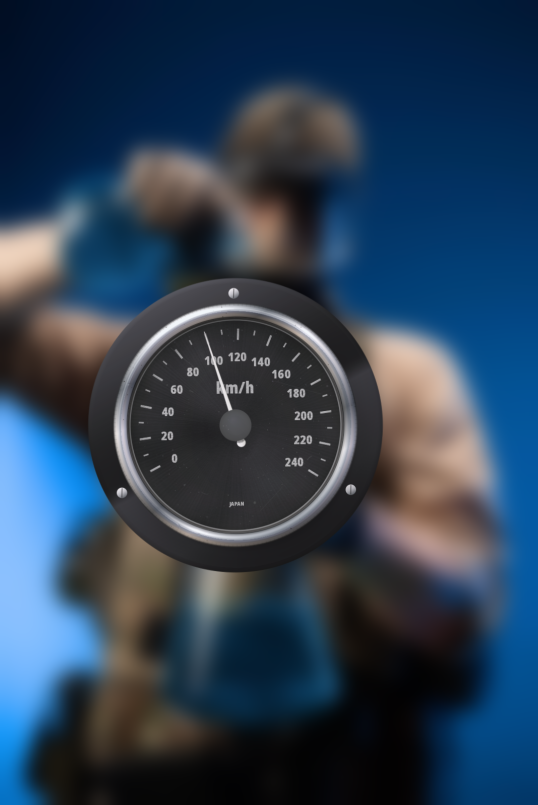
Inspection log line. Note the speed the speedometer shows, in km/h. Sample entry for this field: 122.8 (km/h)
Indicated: 100 (km/h)
